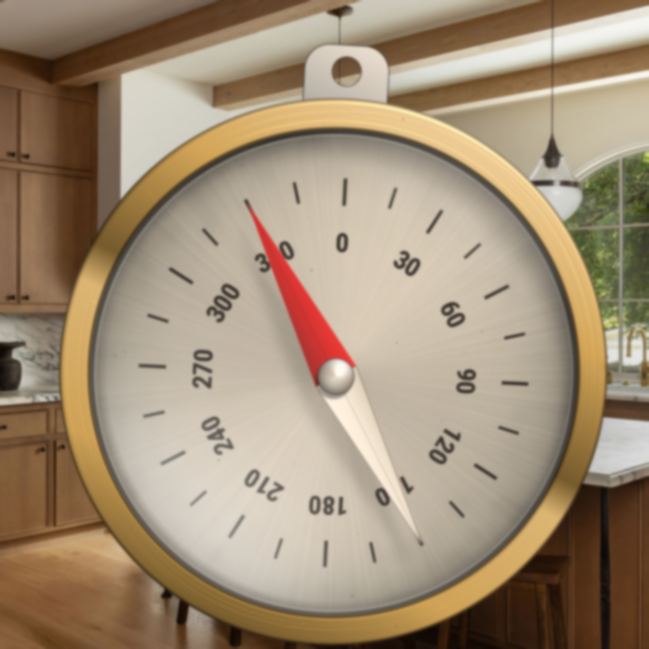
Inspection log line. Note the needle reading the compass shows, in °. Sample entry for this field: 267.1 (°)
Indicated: 330 (°)
